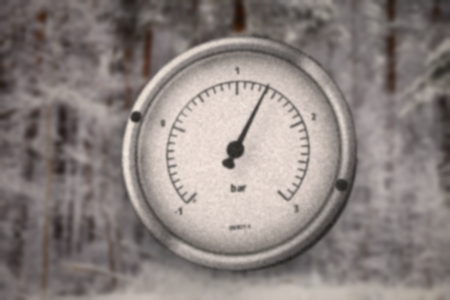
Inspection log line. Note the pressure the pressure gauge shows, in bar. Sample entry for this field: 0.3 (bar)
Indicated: 1.4 (bar)
